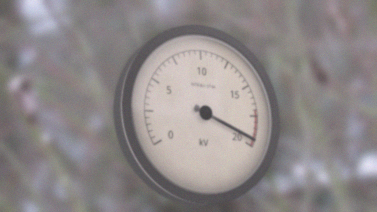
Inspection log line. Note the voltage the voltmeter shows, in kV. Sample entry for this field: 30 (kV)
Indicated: 19.5 (kV)
